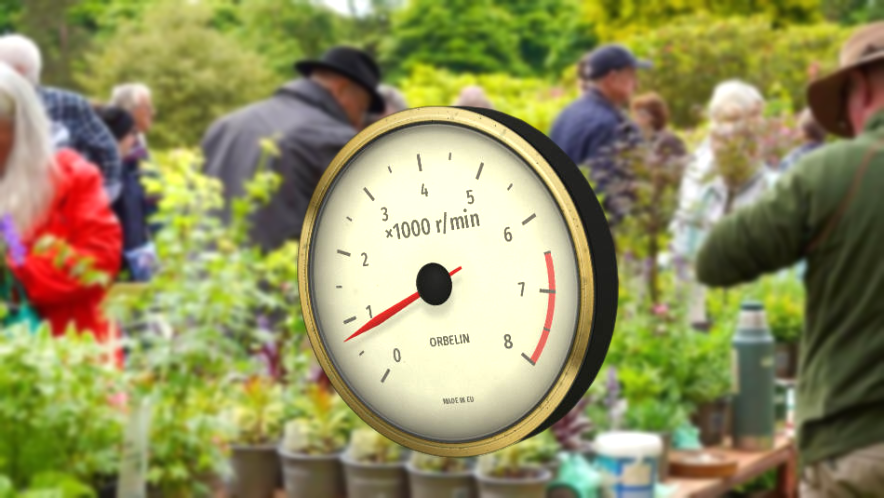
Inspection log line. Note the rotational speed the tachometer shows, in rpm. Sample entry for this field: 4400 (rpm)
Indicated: 750 (rpm)
